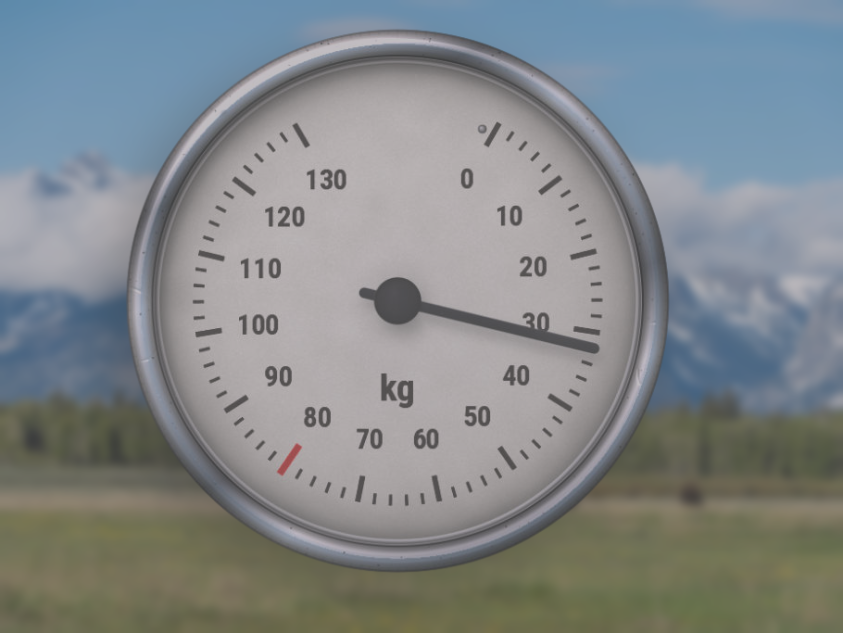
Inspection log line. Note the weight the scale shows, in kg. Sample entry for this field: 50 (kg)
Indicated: 32 (kg)
